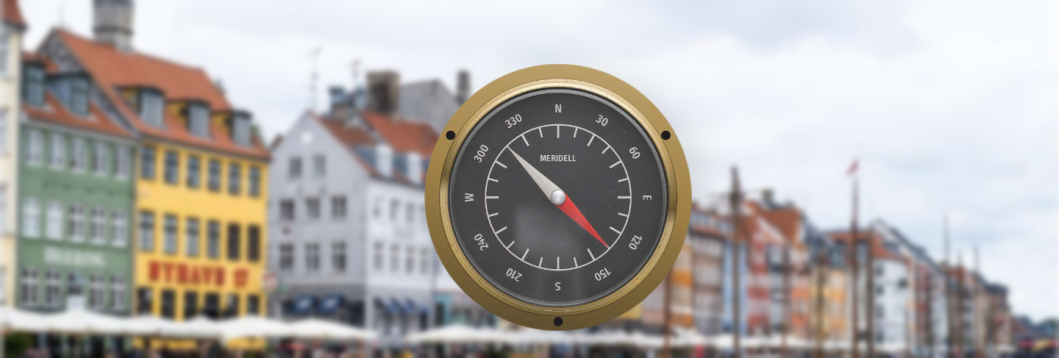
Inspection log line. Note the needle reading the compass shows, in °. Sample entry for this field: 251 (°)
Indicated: 135 (°)
